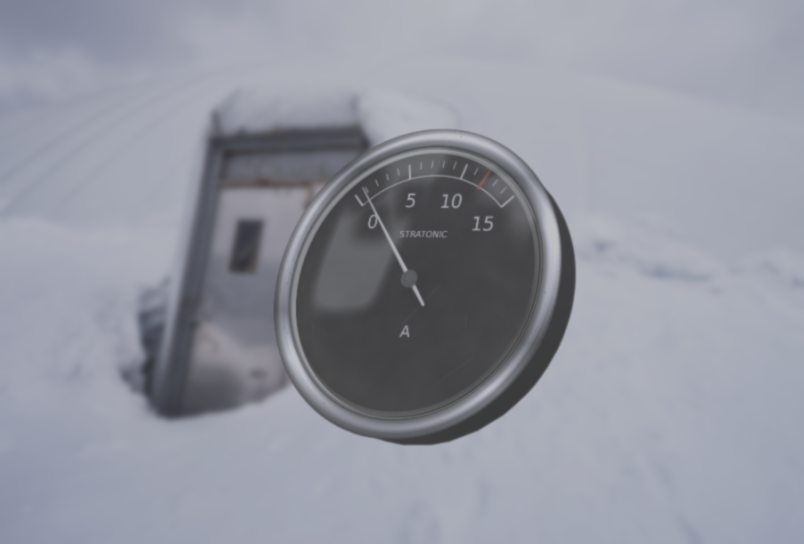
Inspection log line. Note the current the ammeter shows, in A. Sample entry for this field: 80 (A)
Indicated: 1 (A)
